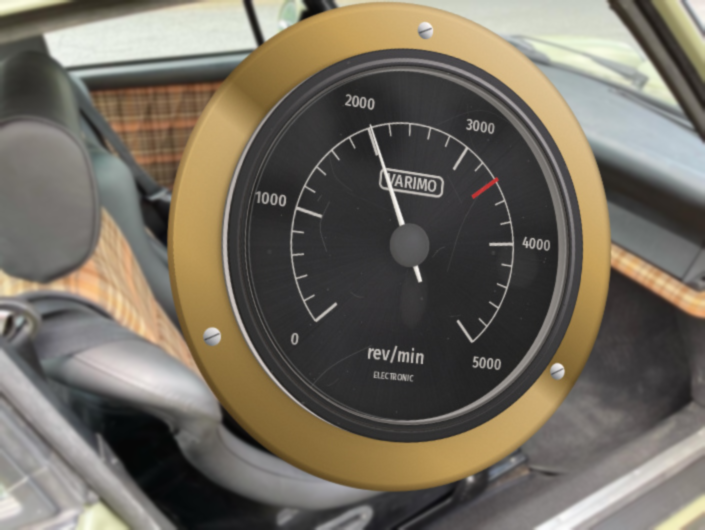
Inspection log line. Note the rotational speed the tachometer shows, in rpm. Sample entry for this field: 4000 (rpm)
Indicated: 2000 (rpm)
